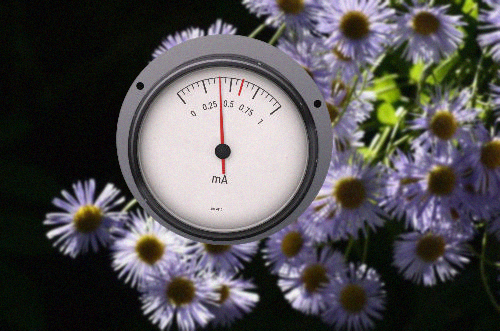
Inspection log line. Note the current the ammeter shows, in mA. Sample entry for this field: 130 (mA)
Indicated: 0.4 (mA)
